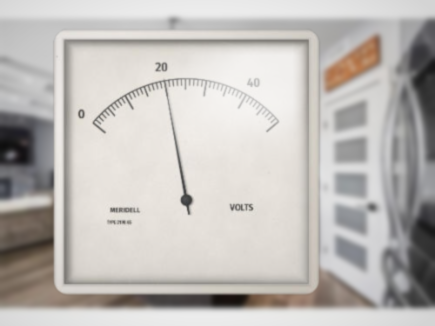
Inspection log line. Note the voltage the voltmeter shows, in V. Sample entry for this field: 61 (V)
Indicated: 20 (V)
